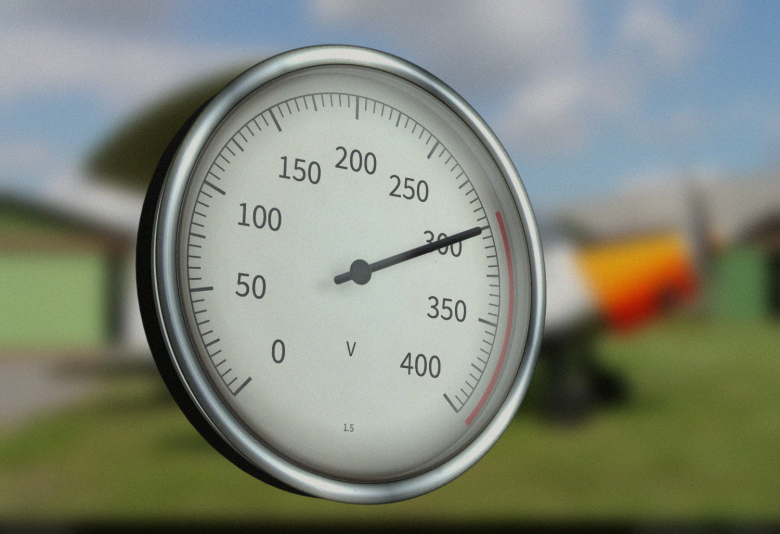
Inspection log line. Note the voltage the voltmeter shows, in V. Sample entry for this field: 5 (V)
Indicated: 300 (V)
